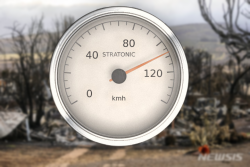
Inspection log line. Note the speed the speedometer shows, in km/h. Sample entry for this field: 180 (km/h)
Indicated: 107.5 (km/h)
